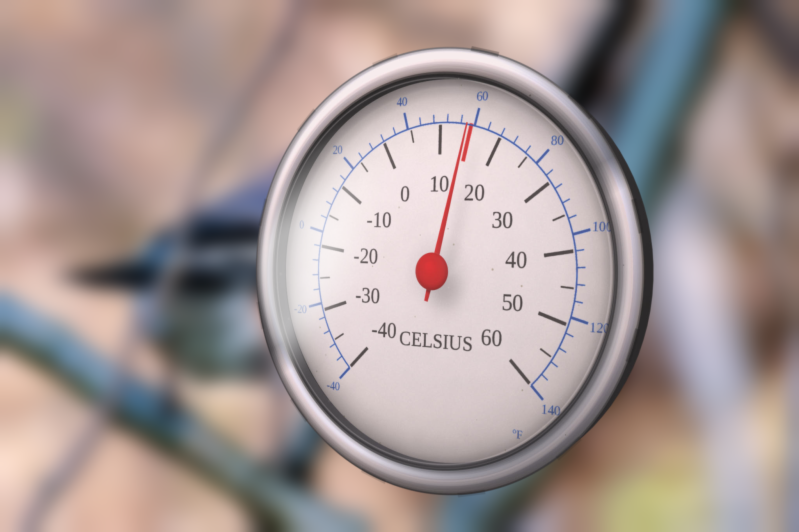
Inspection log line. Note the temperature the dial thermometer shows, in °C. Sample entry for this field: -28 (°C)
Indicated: 15 (°C)
